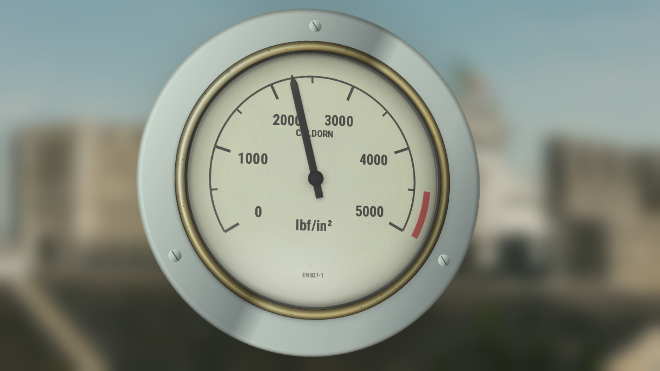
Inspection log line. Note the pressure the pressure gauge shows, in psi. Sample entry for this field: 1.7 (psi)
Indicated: 2250 (psi)
